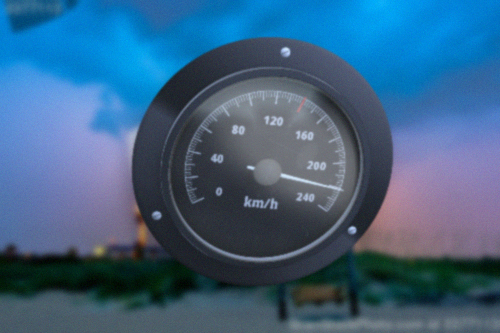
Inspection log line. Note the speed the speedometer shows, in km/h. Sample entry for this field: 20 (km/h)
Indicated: 220 (km/h)
